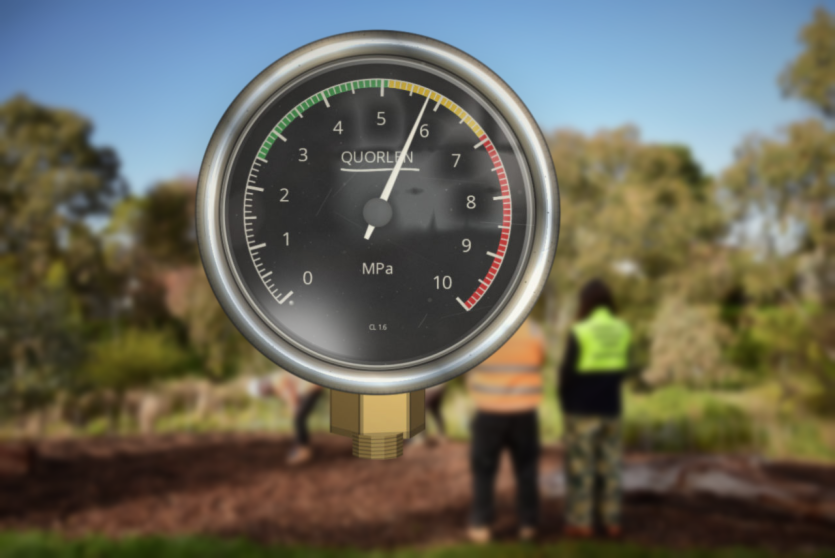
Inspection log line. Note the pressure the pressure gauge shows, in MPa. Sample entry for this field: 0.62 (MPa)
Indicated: 5.8 (MPa)
